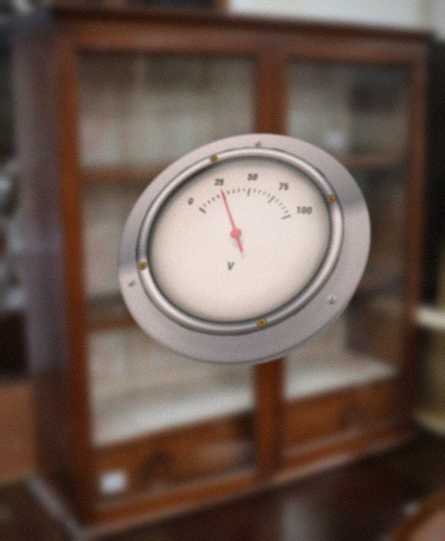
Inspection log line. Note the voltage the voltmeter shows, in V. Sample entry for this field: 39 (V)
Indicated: 25 (V)
